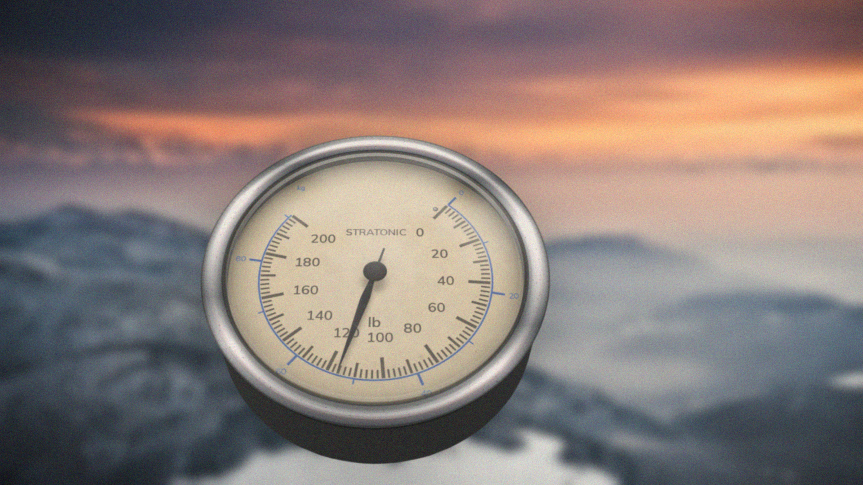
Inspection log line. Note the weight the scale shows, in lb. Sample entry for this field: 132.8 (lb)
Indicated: 116 (lb)
